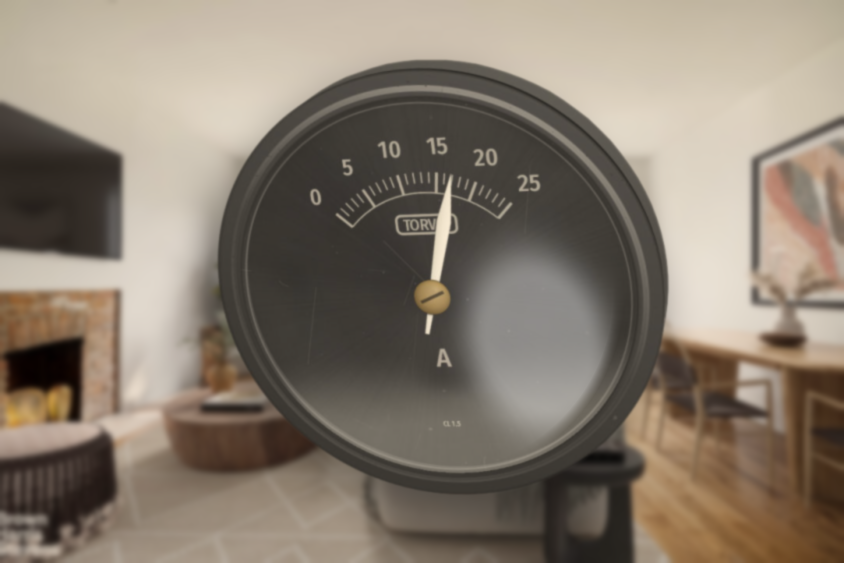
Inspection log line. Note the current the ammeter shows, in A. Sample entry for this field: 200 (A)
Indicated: 17 (A)
